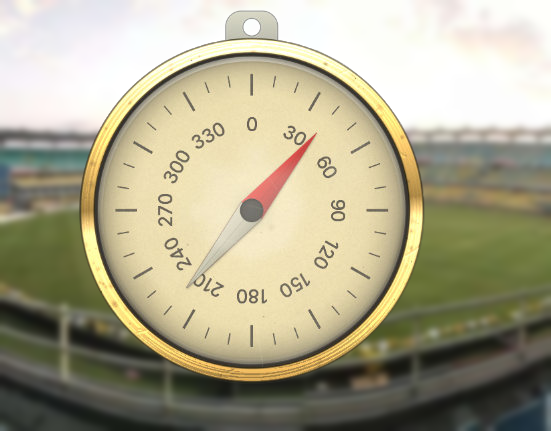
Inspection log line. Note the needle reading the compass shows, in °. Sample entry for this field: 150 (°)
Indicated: 40 (°)
